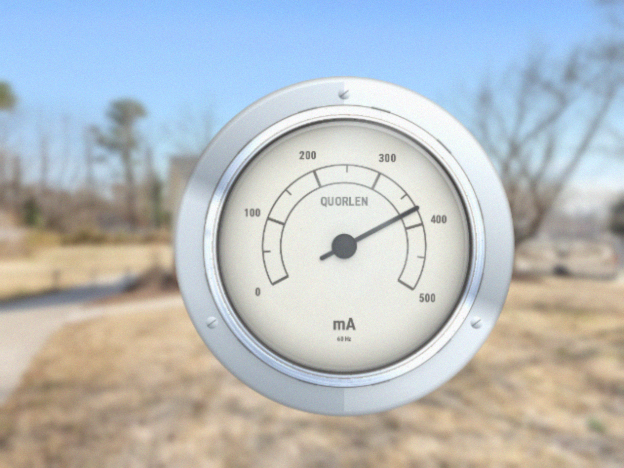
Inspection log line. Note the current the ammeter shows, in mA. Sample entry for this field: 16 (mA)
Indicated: 375 (mA)
